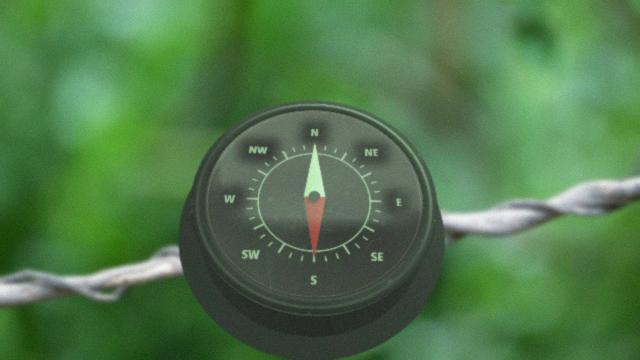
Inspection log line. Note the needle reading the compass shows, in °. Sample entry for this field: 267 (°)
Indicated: 180 (°)
